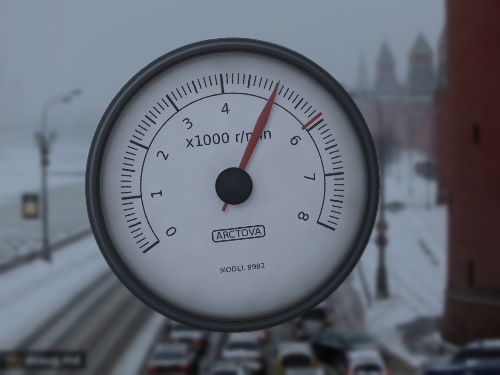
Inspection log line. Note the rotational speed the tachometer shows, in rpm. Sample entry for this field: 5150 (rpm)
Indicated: 5000 (rpm)
